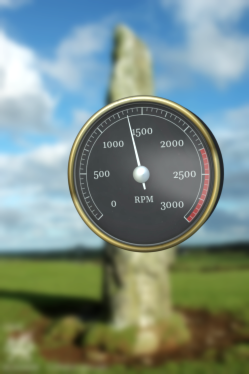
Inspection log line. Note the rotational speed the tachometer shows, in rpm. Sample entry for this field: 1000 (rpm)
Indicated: 1350 (rpm)
